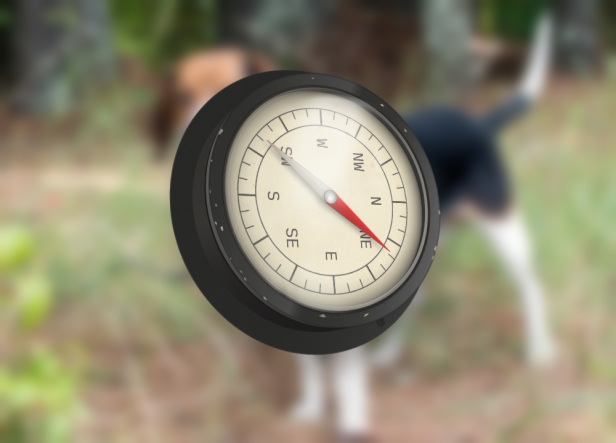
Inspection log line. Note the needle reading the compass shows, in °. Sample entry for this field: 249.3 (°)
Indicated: 40 (°)
